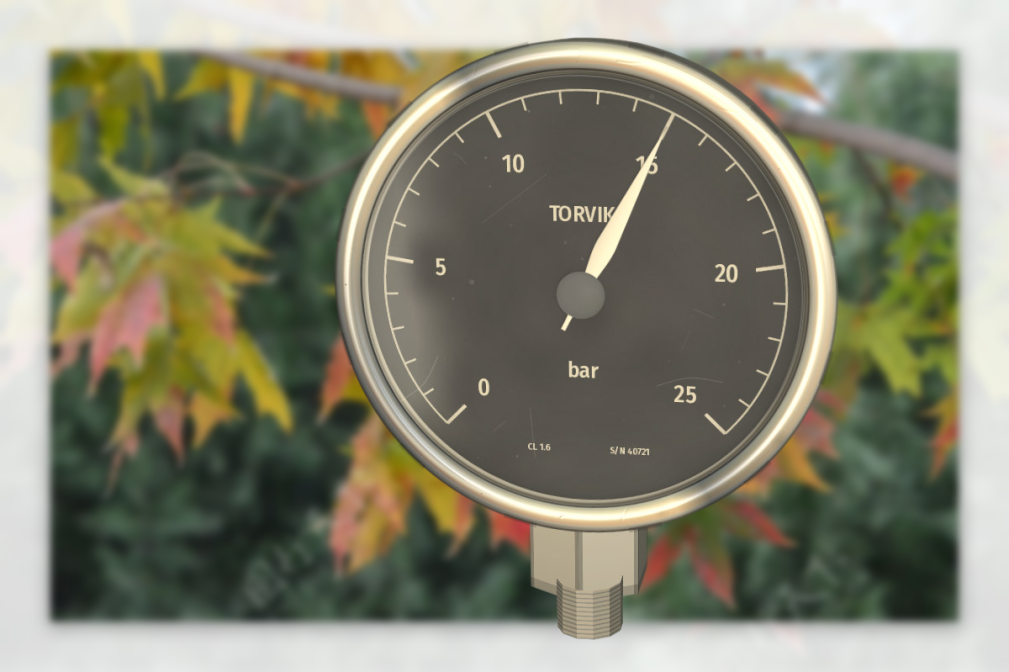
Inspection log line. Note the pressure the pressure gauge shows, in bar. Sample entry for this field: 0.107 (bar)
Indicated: 15 (bar)
